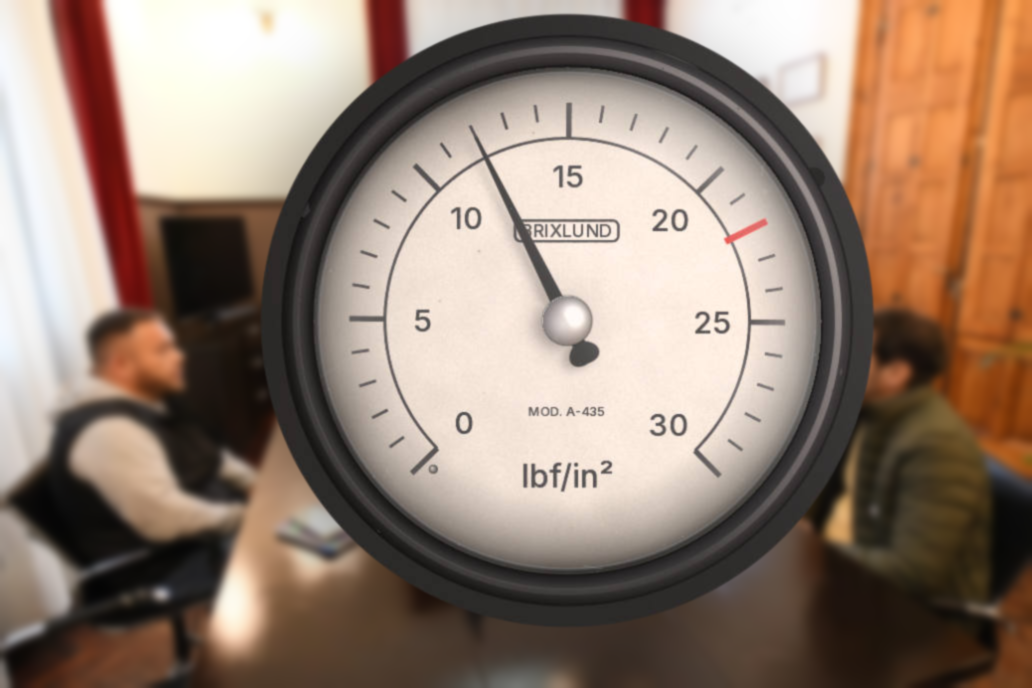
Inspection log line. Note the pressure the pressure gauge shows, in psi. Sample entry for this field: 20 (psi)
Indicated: 12 (psi)
